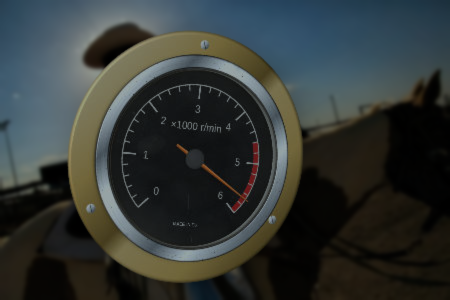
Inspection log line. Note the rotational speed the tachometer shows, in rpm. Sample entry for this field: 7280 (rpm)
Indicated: 5700 (rpm)
